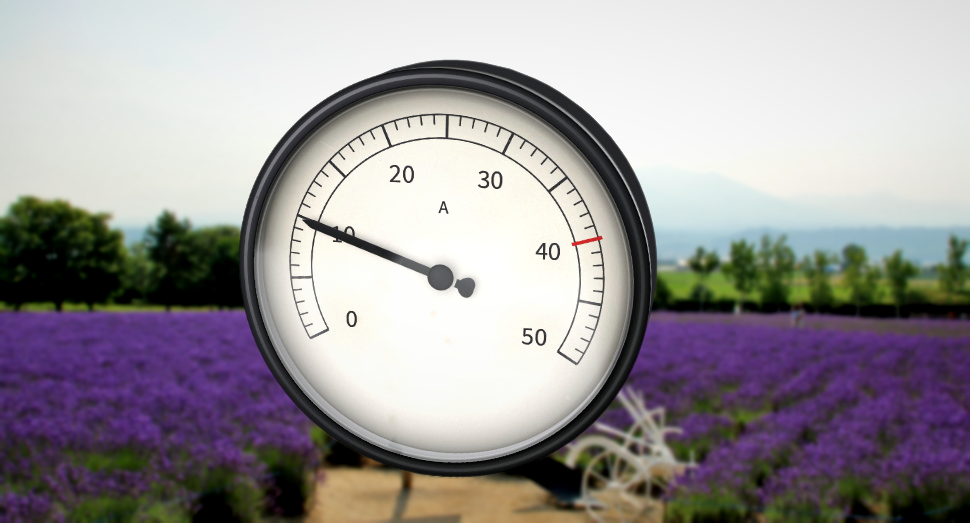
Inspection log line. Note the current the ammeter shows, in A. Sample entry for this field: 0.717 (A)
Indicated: 10 (A)
